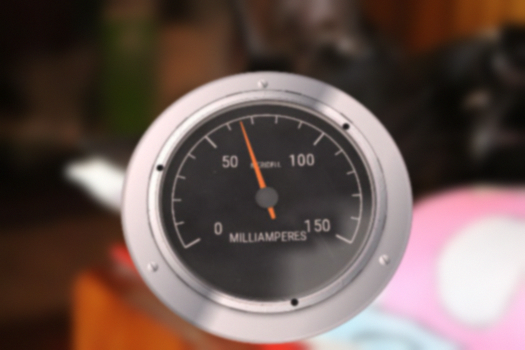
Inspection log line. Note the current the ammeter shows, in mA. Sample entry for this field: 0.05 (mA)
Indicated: 65 (mA)
